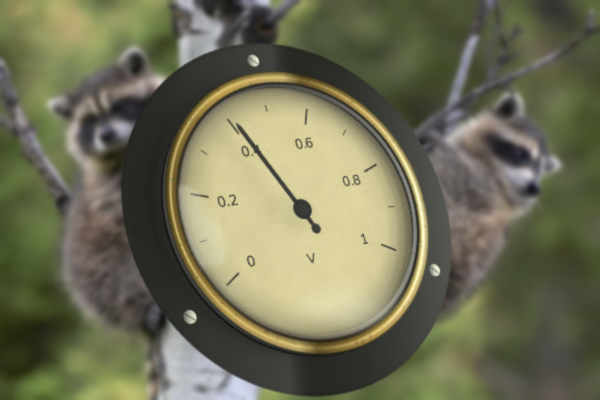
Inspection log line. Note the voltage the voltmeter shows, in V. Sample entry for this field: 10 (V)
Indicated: 0.4 (V)
